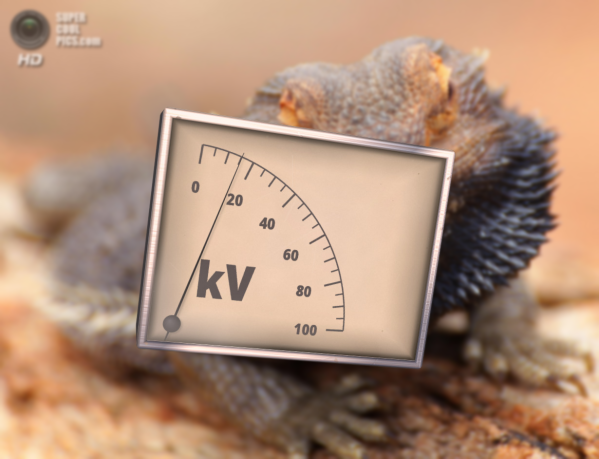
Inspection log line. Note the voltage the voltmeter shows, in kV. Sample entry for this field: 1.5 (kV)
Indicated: 15 (kV)
